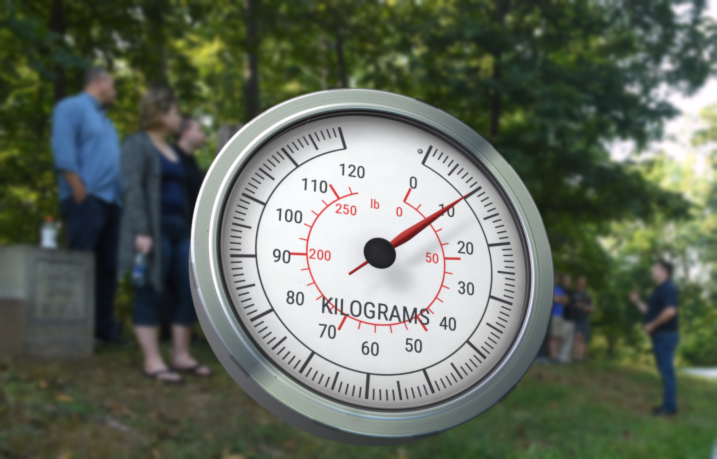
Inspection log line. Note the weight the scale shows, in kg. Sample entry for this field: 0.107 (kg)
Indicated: 10 (kg)
